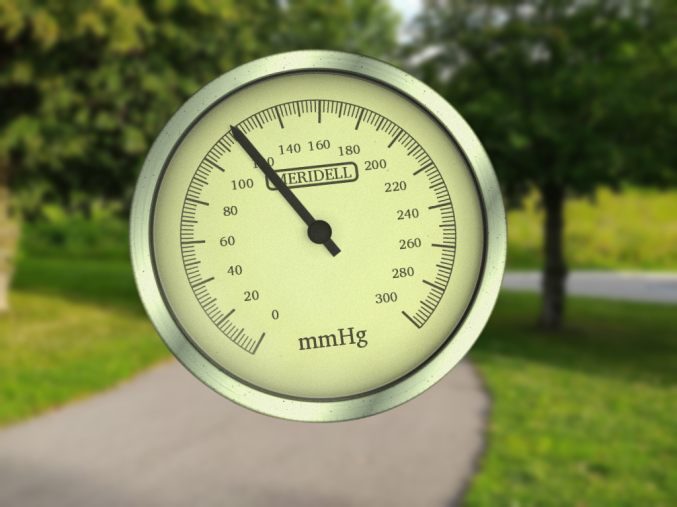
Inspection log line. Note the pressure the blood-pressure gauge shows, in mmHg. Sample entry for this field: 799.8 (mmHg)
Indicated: 118 (mmHg)
